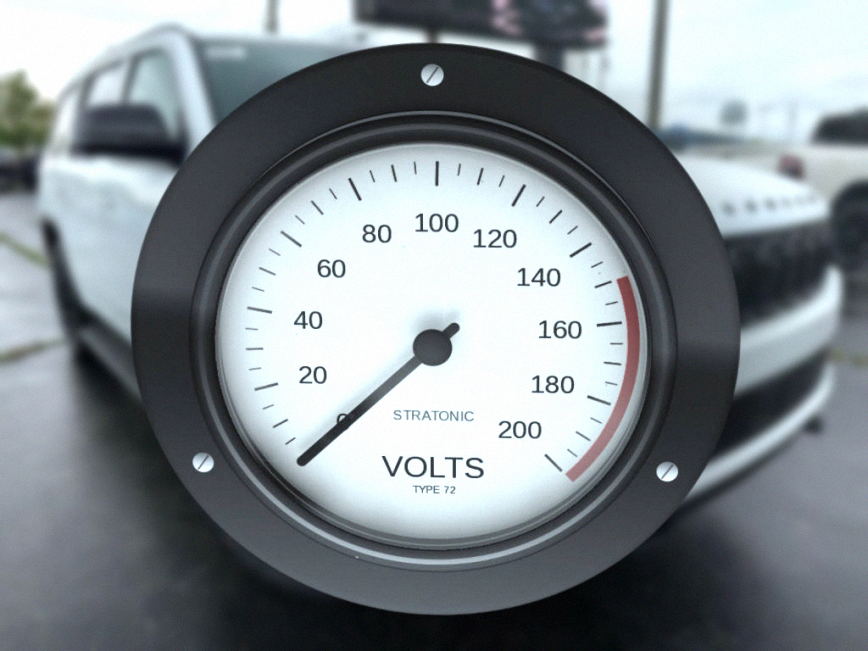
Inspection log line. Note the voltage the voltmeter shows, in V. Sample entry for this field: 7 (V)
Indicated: 0 (V)
